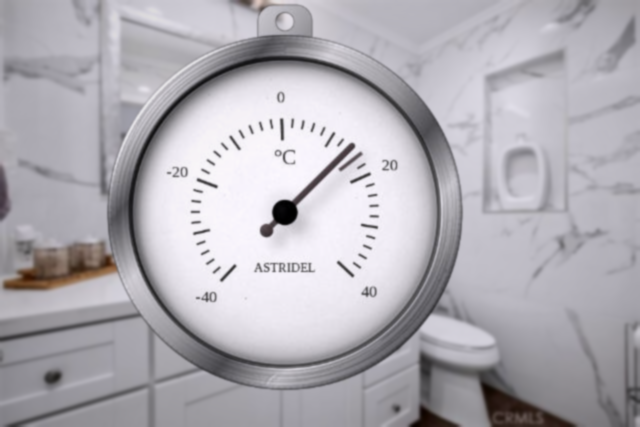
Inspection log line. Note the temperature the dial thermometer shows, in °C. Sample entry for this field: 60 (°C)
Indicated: 14 (°C)
